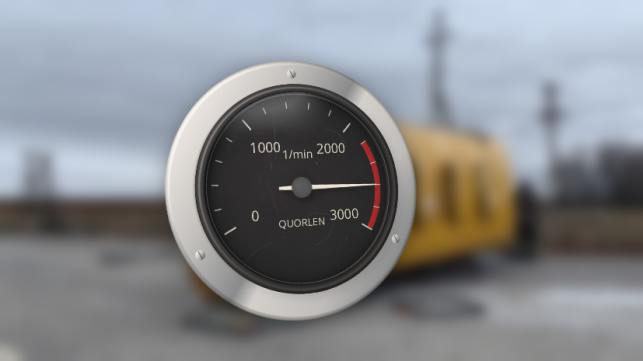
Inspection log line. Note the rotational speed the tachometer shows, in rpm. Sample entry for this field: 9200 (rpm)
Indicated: 2600 (rpm)
